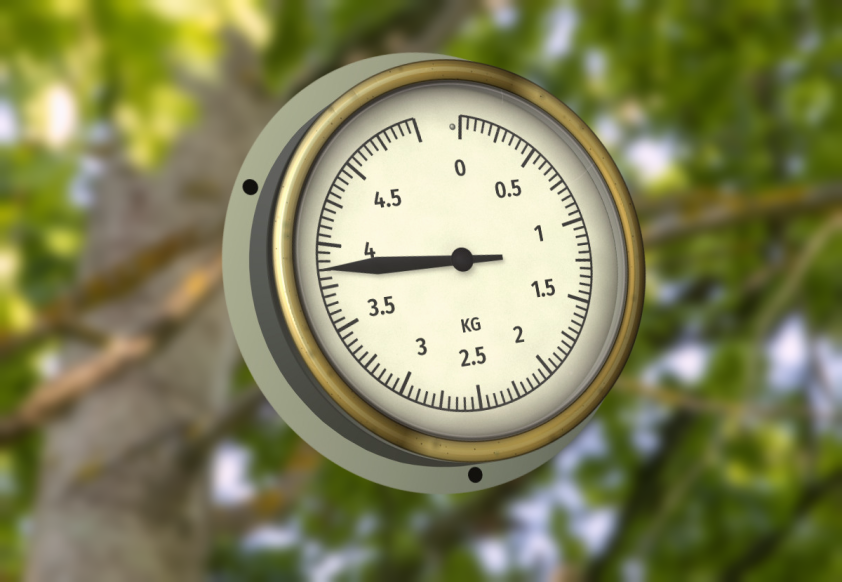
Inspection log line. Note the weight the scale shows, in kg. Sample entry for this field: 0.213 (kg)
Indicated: 3.85 (kg)
